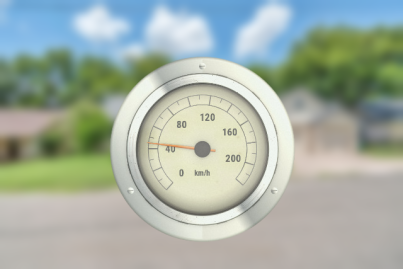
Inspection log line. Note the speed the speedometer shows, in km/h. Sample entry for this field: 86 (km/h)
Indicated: 45 (km/h)
